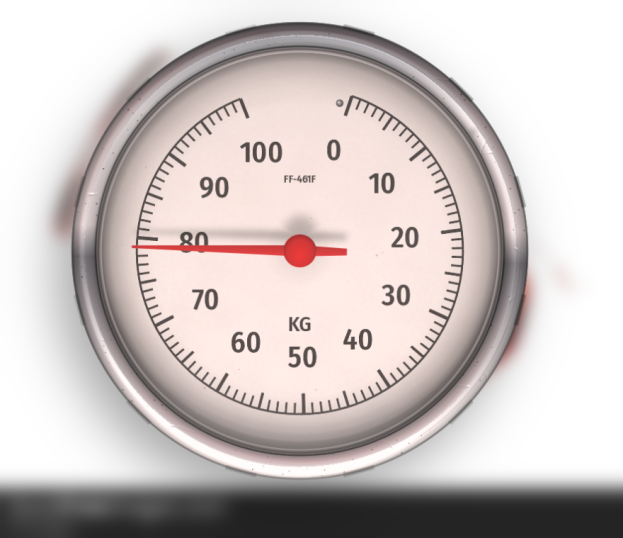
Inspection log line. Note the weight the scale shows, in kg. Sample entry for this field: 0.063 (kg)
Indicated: 79 (kg)
